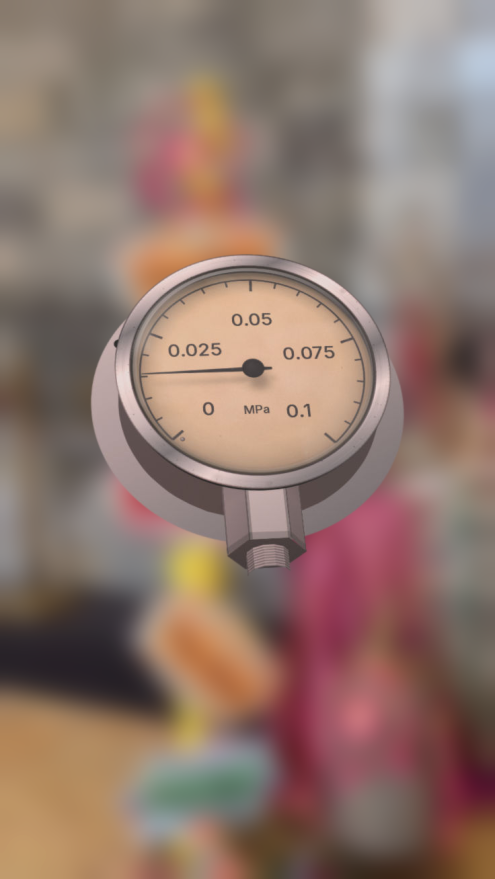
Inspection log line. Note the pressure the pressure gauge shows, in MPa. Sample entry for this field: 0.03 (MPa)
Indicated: 0.015 (MPa)
